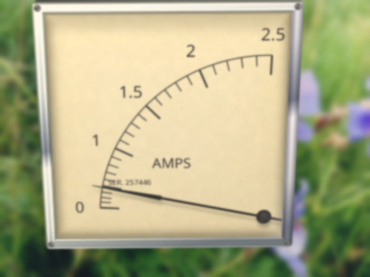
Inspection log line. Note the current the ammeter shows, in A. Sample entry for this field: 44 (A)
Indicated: 0.5 (A)
